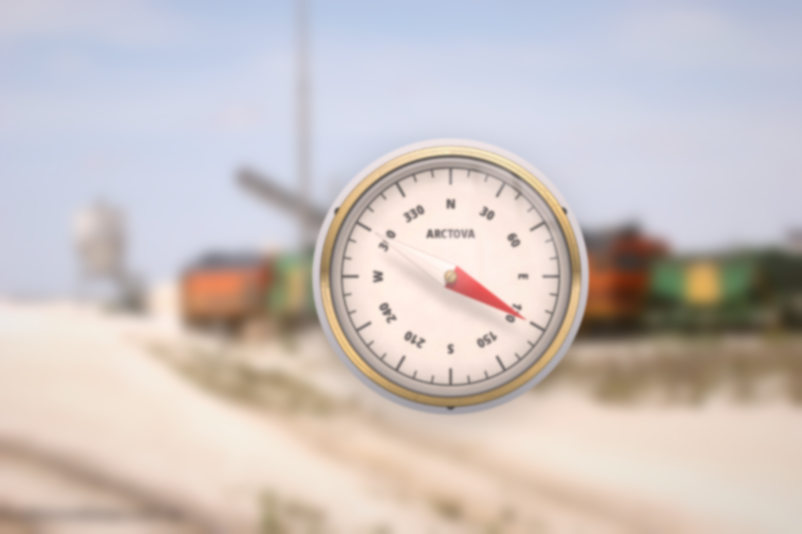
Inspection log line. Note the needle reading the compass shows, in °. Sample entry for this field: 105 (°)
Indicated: 120 (°)
